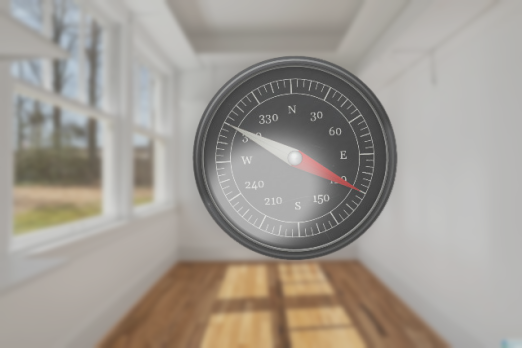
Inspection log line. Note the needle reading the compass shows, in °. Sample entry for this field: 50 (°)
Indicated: 120 (°)
